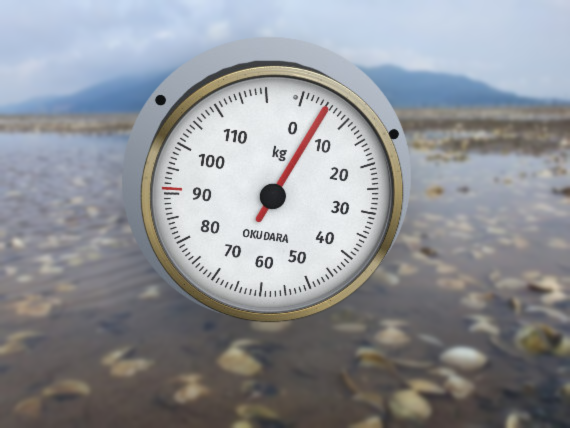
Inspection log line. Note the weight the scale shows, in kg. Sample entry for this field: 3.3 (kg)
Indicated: 5 (kg)
